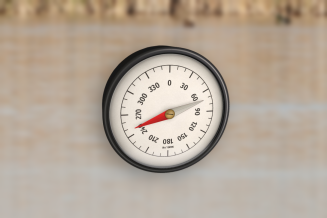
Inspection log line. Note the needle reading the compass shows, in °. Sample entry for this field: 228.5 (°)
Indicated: 250 (°)
